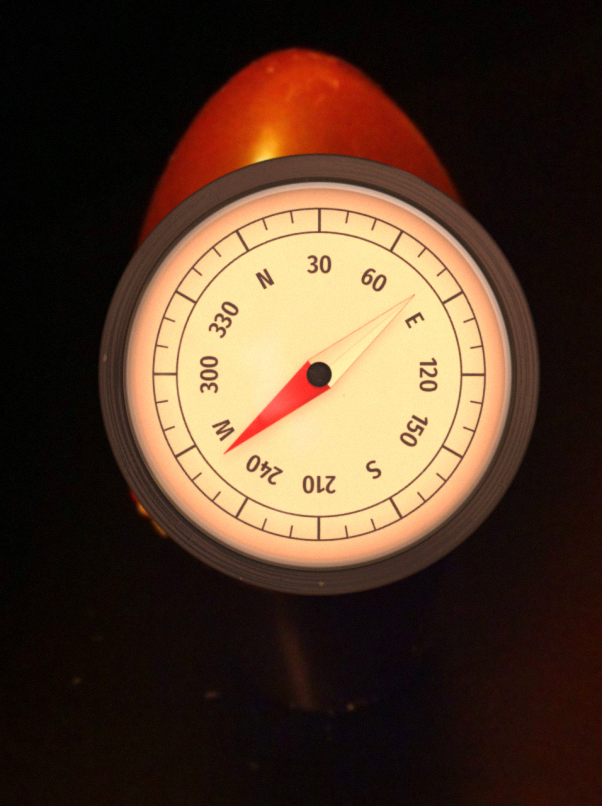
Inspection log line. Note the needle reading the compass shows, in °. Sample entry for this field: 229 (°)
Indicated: 260 (°)
